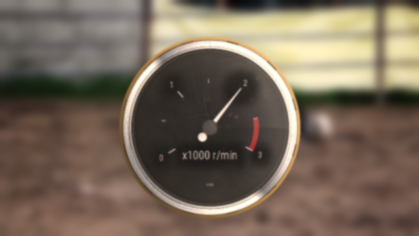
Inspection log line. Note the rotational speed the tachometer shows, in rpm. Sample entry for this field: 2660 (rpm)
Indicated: 2000 (rpm)
